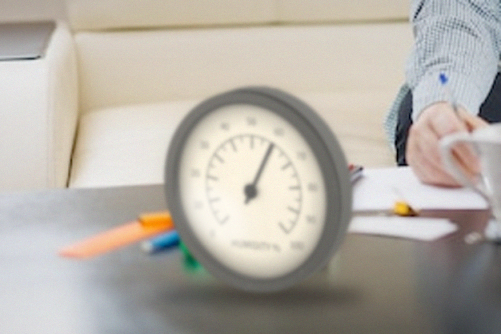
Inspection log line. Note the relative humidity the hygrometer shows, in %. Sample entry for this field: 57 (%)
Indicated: 60 (%)
